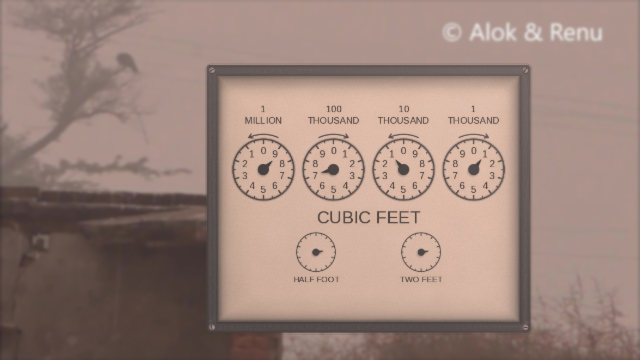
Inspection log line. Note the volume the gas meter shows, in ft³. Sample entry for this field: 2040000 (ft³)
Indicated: 871100 (ft³)
